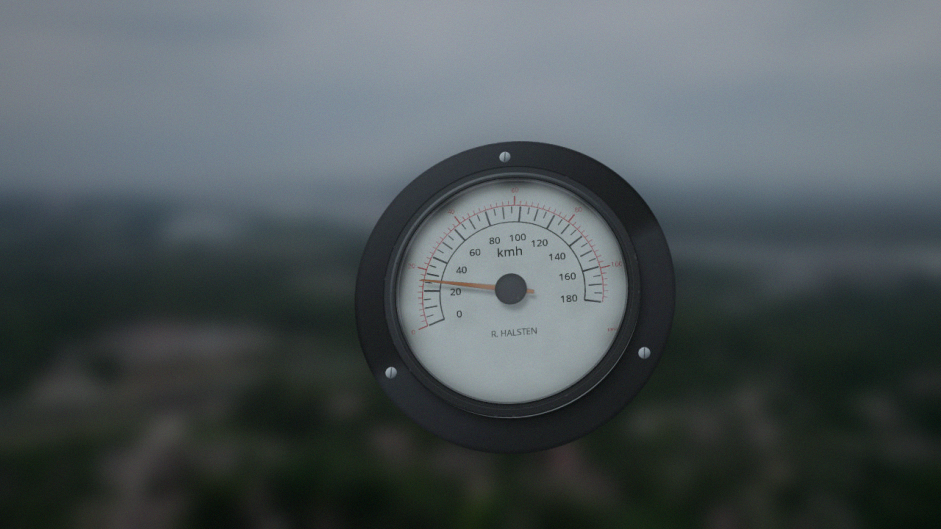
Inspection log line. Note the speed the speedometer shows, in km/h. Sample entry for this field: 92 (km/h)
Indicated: 25 (km/h)
